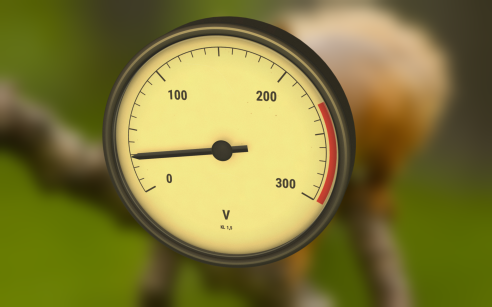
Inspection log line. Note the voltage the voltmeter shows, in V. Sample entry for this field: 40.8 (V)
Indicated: 30 (V)
